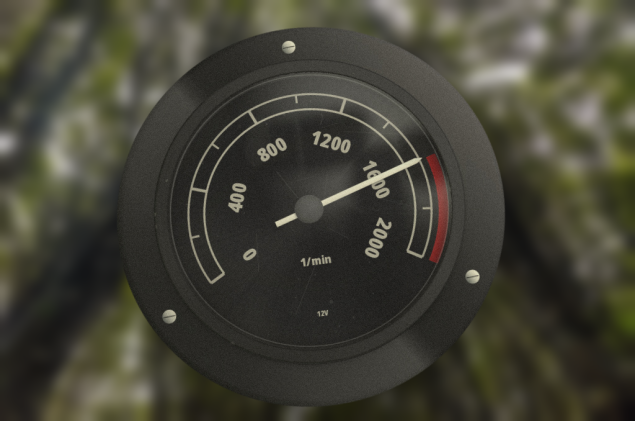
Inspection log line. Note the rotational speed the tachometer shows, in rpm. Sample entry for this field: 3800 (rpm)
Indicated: 1600 (rpm)
